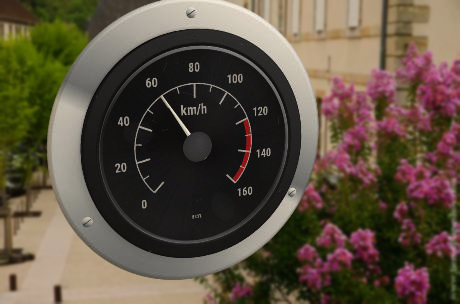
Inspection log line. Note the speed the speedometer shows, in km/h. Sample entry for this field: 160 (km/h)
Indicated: 60 (km/h)
